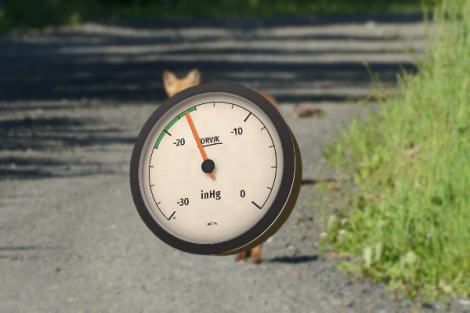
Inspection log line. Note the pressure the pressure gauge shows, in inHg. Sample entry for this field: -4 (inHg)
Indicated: -17 (inHg)
